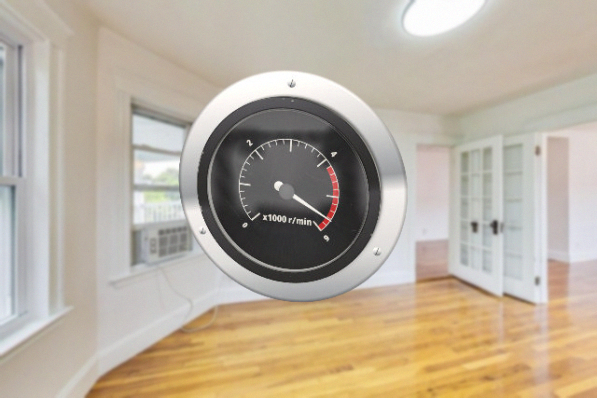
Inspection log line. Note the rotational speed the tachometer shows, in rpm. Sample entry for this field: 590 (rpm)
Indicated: 5600 (rpm)
